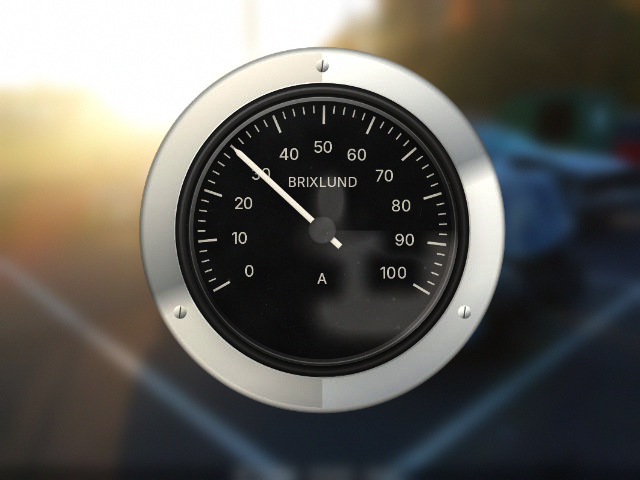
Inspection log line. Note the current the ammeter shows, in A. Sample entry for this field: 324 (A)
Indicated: 30 (A)
